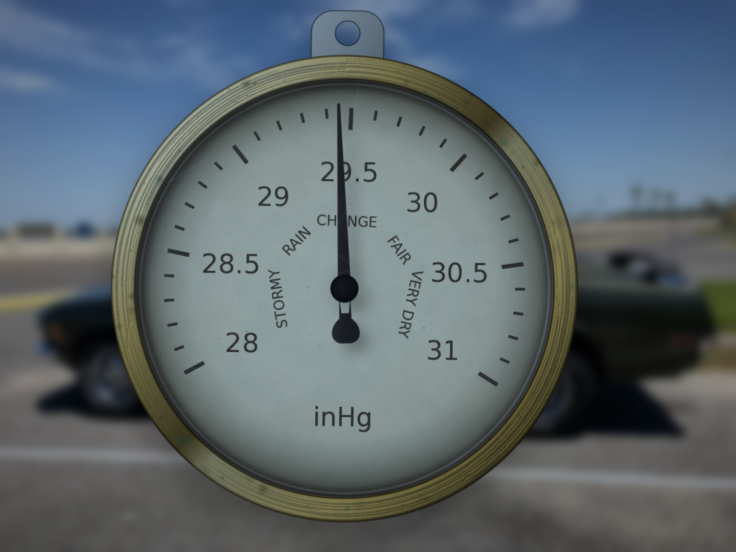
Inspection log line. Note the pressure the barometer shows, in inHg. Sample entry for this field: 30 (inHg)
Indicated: 29.45 (inHg)
